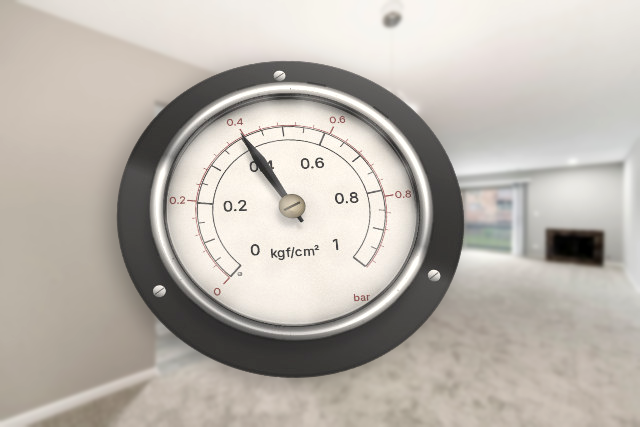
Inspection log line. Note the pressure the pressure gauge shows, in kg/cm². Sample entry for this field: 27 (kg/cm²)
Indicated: 0.4 (kg/cm²)
